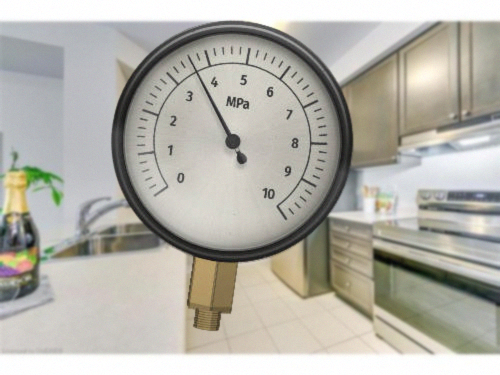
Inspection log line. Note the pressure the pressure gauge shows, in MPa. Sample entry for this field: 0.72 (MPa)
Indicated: 3.6 (MPa)
